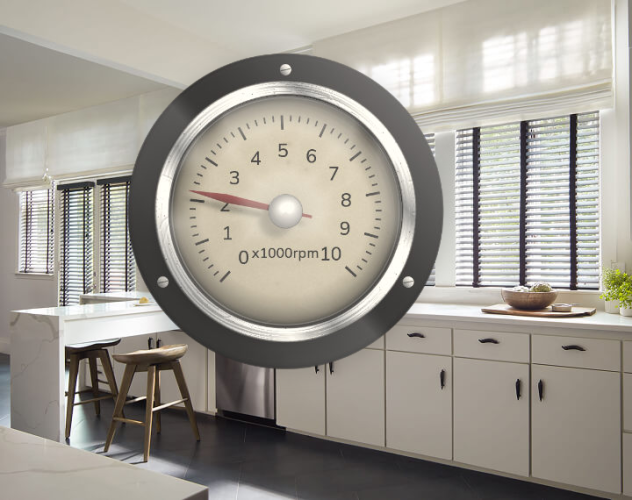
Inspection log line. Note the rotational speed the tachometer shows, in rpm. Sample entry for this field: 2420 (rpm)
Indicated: 2200 (rpm)
